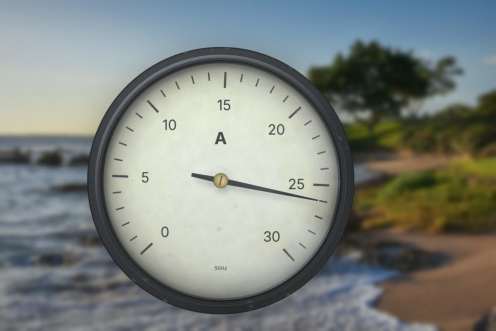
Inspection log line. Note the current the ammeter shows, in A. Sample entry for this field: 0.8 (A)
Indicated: 26 (A)
